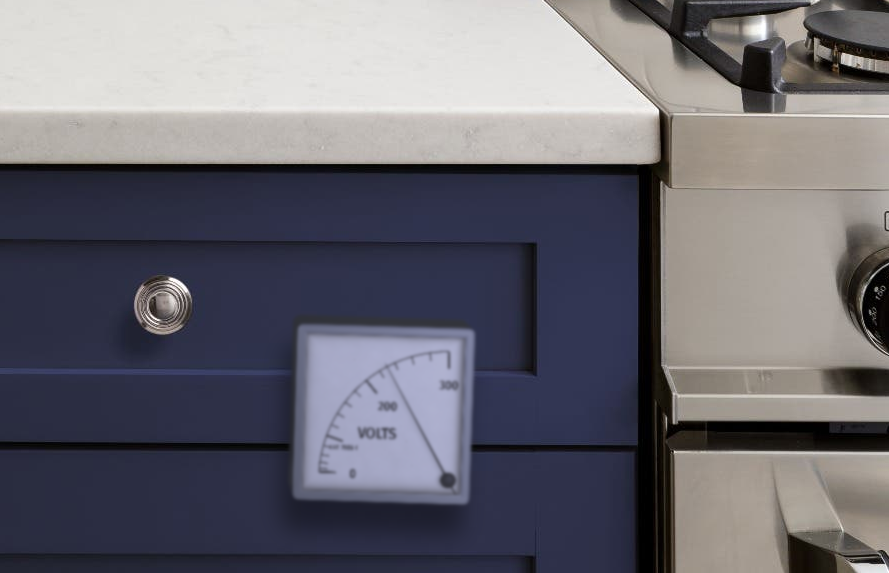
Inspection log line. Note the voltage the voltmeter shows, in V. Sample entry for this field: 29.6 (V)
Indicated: 230 (V)
